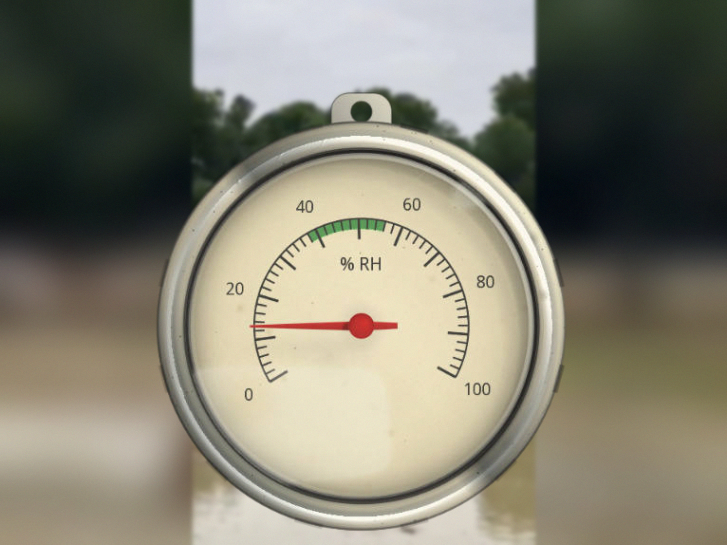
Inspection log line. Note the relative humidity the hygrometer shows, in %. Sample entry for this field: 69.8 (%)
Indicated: 13 (%)
